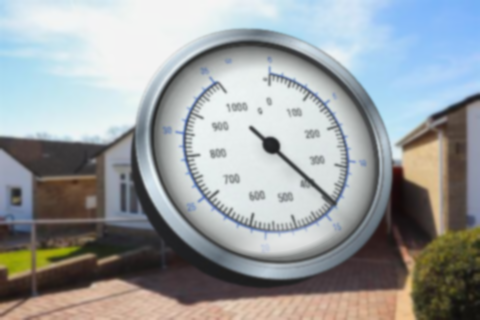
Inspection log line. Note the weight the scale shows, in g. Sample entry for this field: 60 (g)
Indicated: 400 (g)
